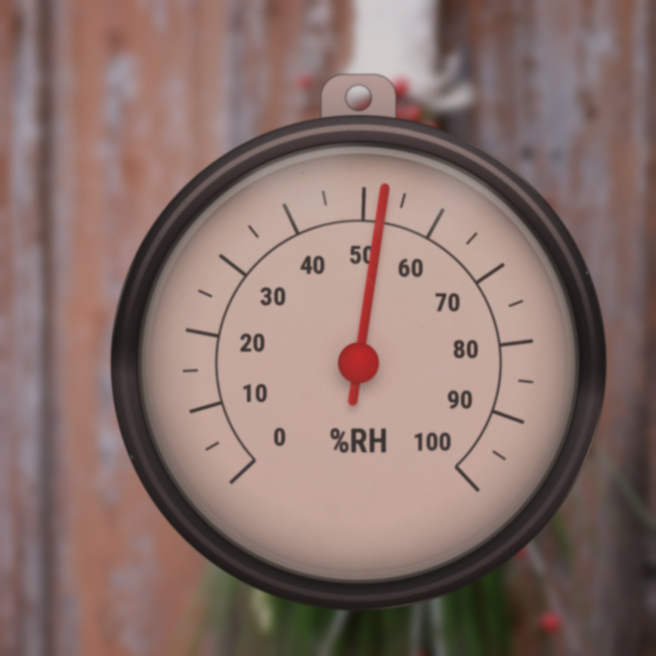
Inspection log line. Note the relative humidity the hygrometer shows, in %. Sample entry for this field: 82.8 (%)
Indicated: 52.5 (%)
